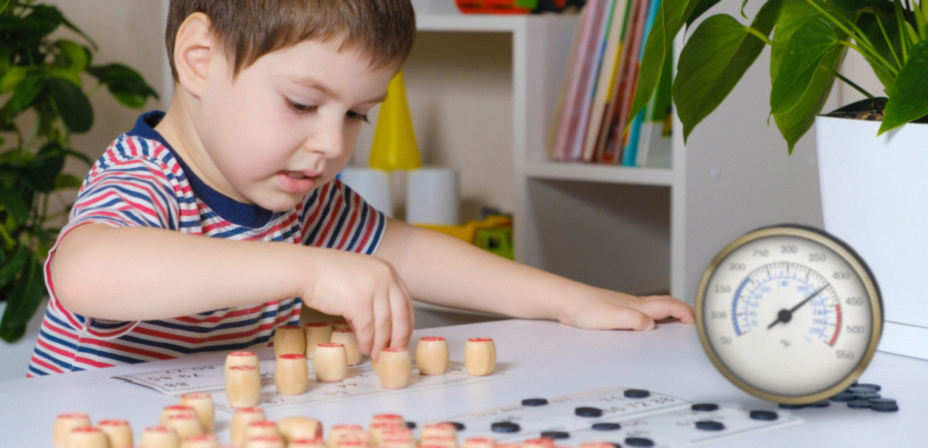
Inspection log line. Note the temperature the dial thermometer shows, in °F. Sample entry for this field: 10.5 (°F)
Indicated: 400 (°F)
